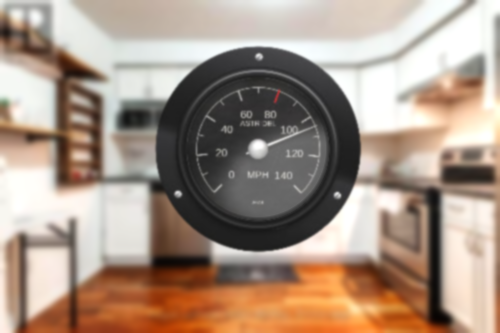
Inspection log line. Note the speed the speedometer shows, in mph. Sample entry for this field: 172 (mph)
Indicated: 105 (mph)
